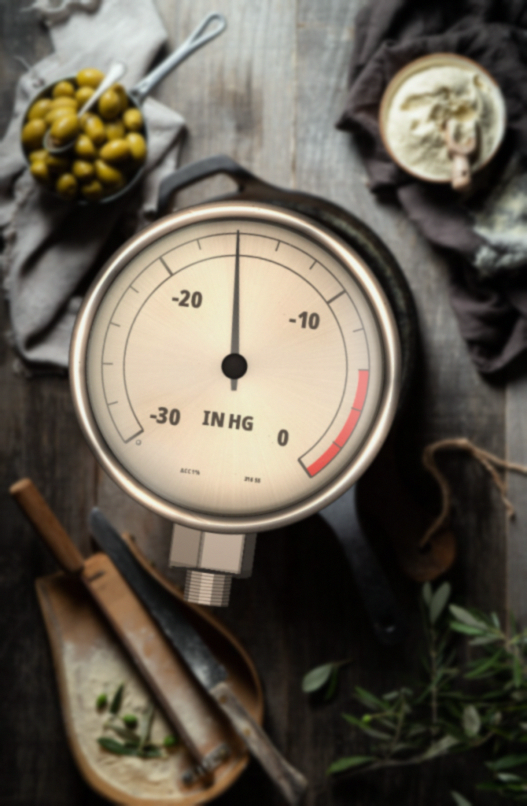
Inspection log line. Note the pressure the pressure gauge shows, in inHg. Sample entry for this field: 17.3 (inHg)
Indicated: -16 (inHg)
